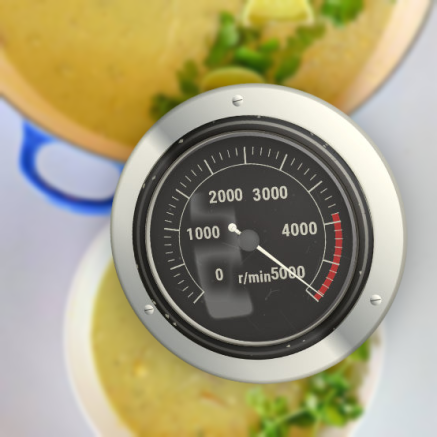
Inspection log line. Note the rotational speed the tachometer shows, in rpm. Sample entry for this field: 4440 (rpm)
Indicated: 4900 (rpm)
